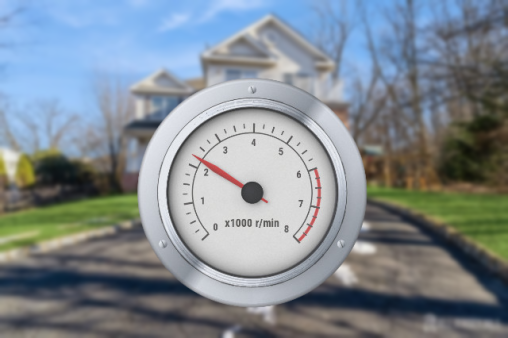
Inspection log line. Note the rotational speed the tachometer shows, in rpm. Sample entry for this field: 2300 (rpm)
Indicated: 2250 (rpm)
